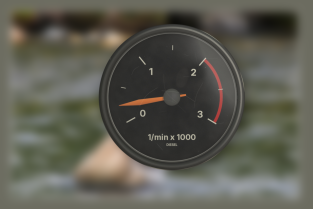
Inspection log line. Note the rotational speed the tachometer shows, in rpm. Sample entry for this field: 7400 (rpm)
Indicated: 250 (rpm)
